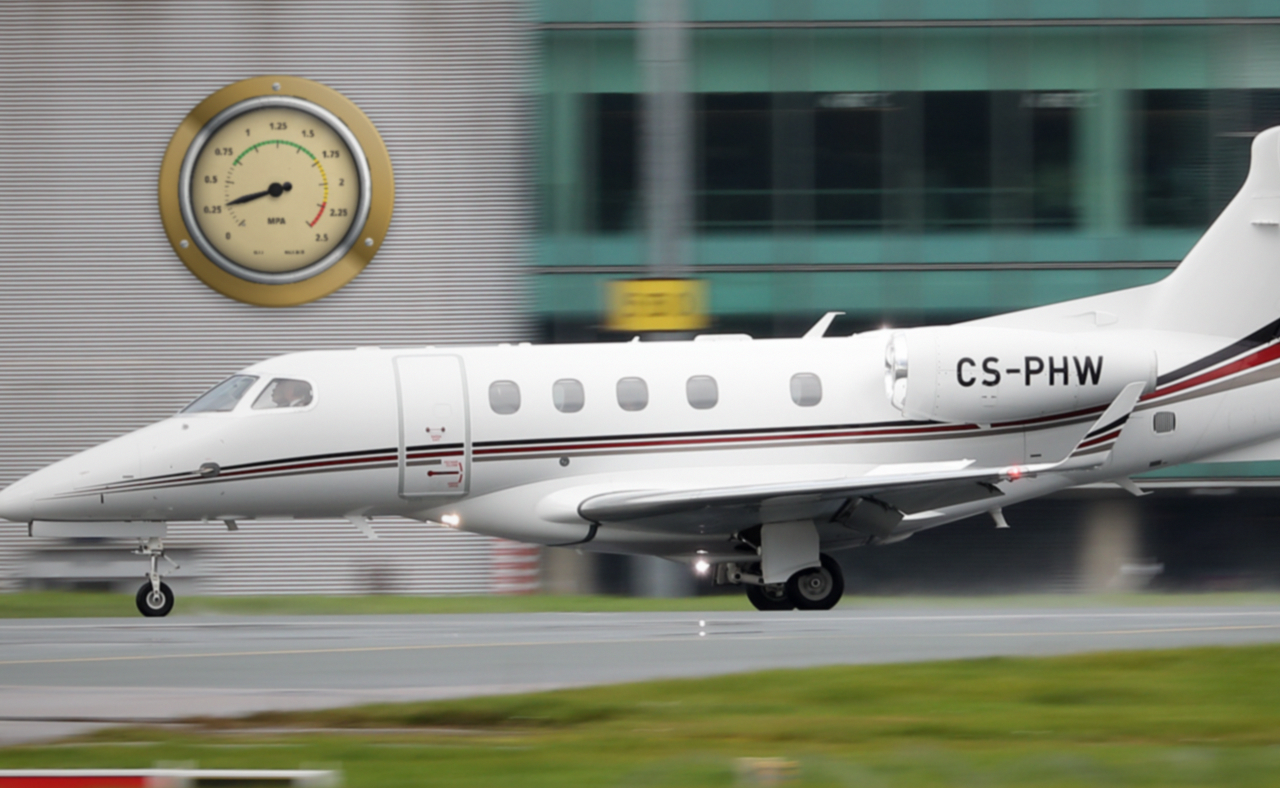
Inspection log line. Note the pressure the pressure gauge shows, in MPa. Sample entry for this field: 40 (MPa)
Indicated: 0.25 (MPa)
